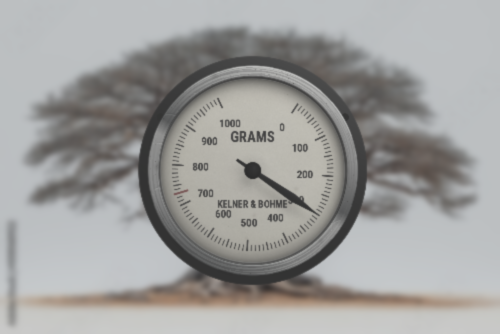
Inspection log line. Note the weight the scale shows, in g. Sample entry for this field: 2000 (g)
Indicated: 300 (g)
